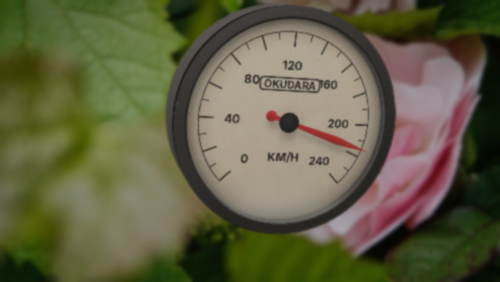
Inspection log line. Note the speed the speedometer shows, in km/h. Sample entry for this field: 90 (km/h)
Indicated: 215 (km/h)
